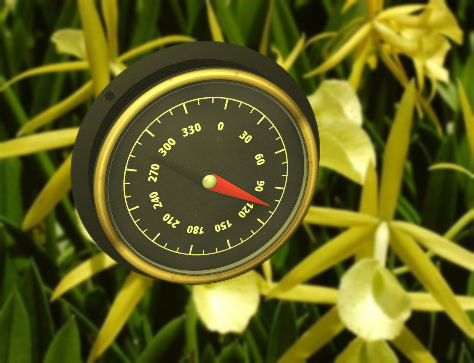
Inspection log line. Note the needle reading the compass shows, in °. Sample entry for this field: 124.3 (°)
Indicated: 105 (°)
